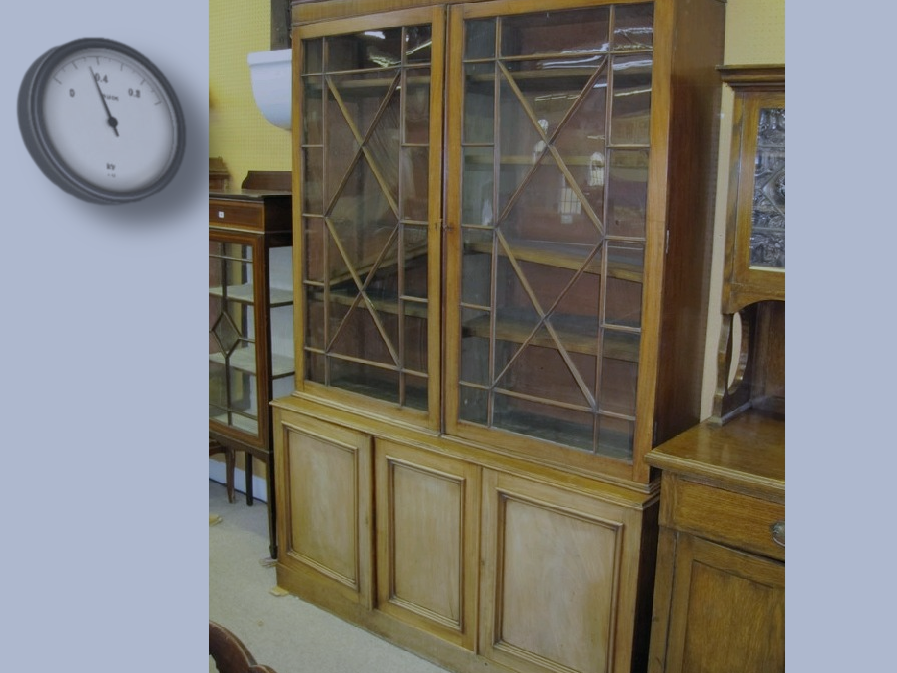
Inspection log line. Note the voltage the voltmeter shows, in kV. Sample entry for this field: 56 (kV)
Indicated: 0.3 (kV)
